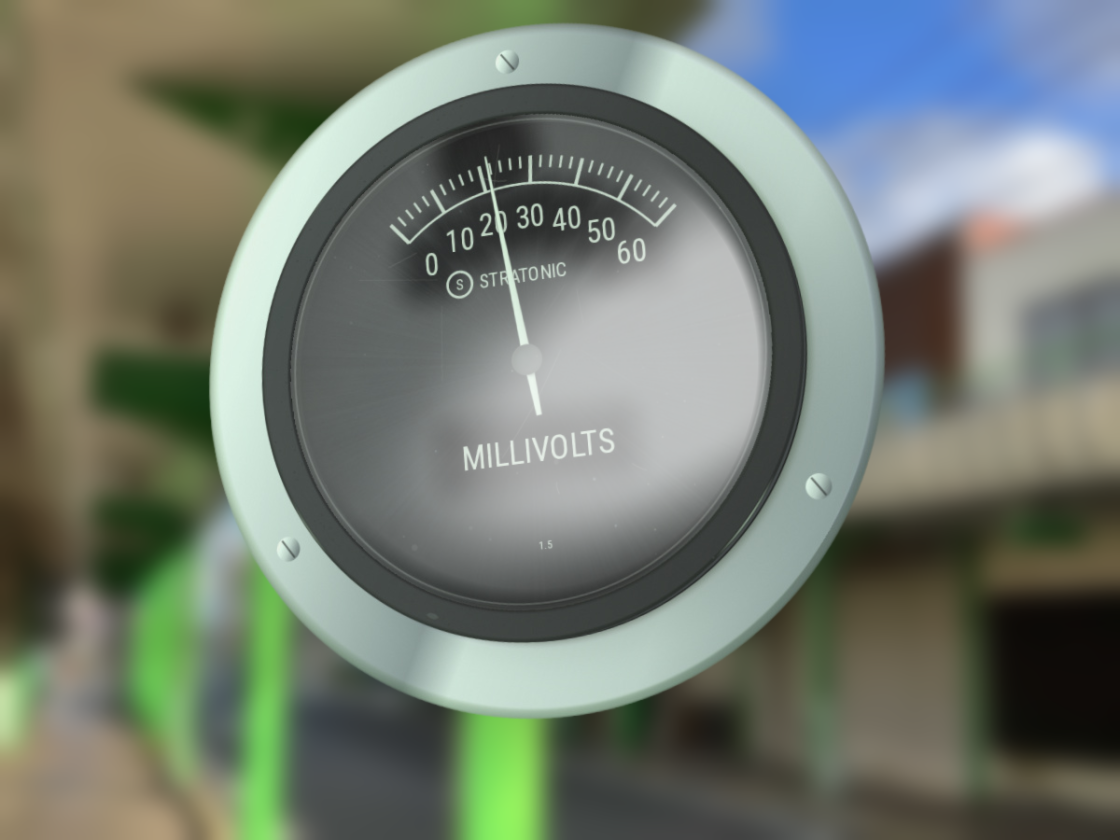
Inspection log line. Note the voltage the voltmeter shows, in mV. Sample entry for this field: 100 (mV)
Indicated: 22 (mV)
